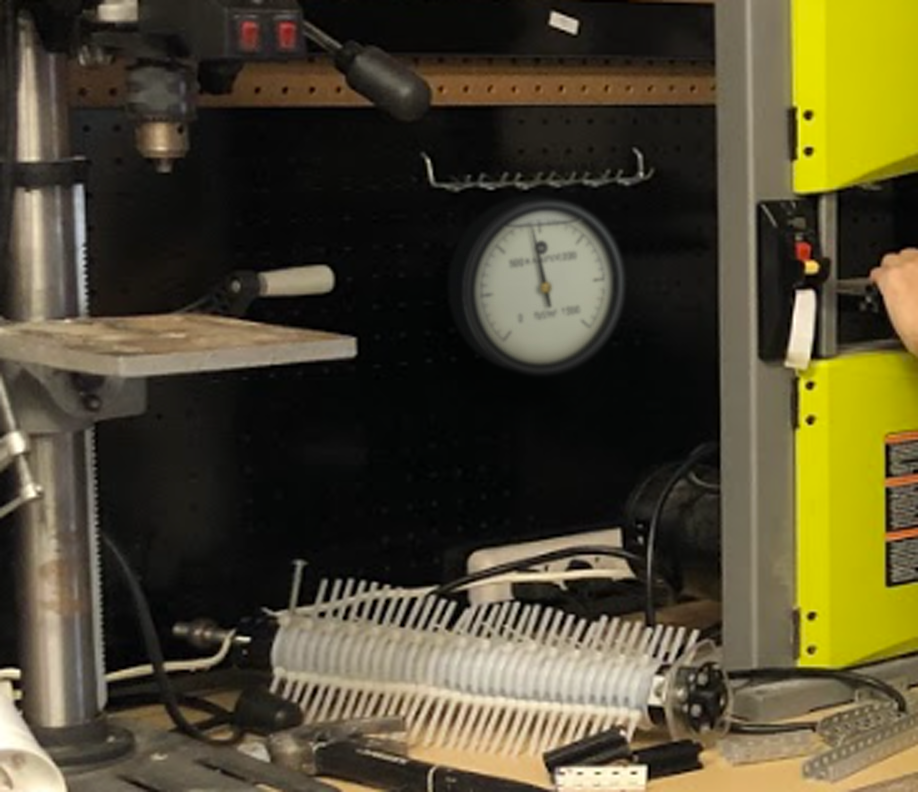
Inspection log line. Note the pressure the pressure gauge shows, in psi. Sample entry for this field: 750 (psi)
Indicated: 700 (psi)
